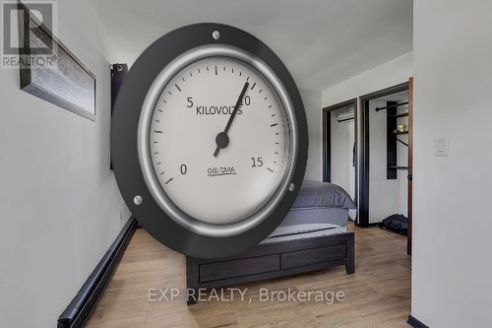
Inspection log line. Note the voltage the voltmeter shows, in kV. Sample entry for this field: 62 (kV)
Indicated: 9.5 (kV)
